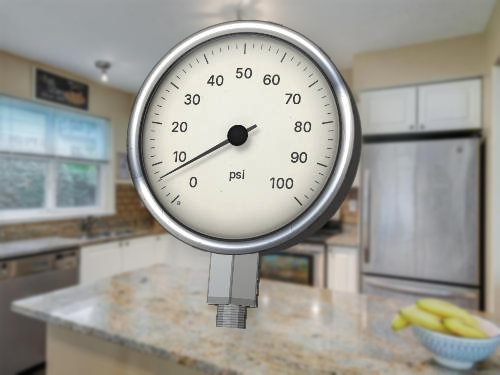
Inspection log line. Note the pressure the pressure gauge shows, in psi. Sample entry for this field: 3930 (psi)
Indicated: 6 (psi)
